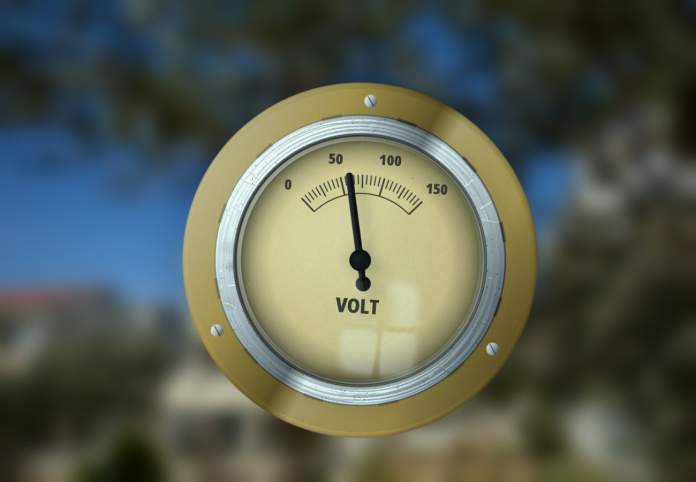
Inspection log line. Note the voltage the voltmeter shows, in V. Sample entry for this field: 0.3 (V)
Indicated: 60 (V)
